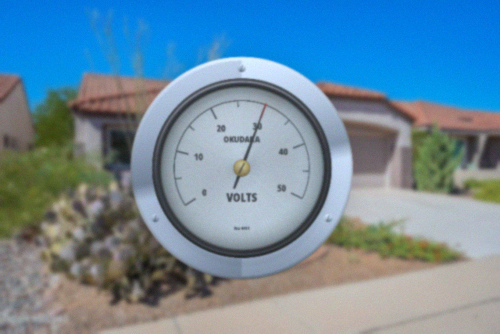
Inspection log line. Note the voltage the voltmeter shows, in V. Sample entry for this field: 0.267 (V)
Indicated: 30 (V)
